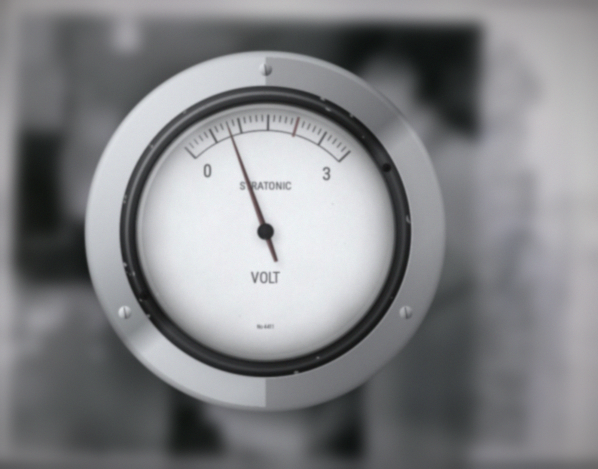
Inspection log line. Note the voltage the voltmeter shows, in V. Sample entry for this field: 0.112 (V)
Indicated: 0.8 (V)
